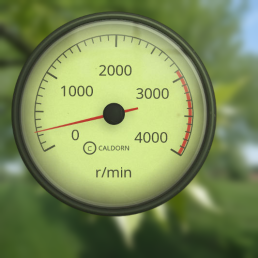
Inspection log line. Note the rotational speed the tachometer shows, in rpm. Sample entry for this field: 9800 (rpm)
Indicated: 250 (rpm)
